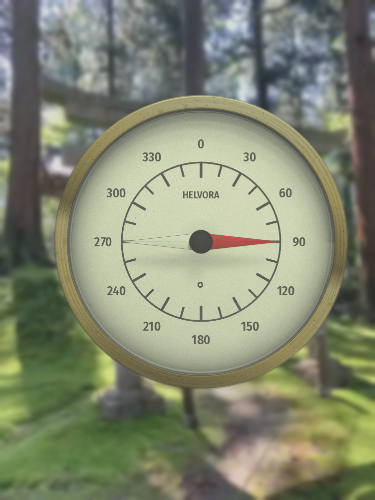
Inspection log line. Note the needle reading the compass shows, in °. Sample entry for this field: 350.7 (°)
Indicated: 90 (°)
